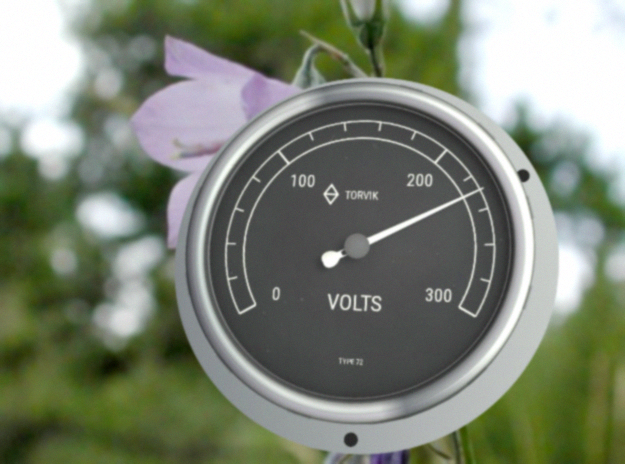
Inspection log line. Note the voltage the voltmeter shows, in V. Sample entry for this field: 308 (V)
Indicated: 230 (V)
